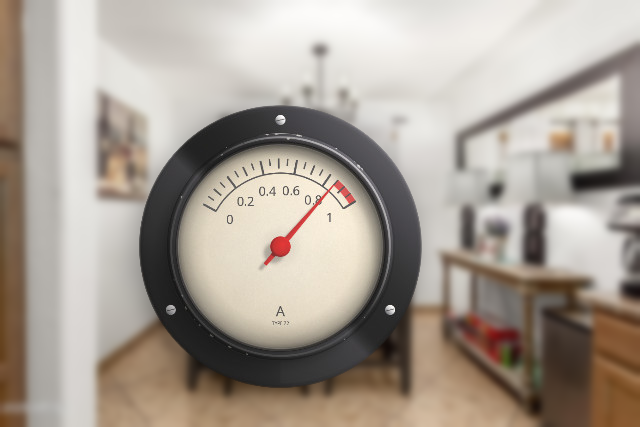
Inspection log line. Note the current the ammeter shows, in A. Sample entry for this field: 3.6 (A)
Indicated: 0.85 (A)
